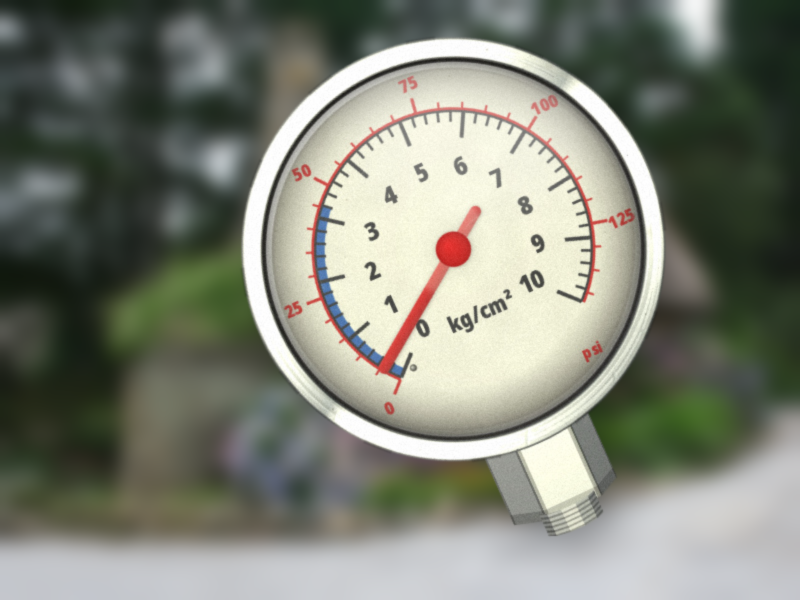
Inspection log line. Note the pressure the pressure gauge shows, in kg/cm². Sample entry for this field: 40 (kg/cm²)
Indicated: 0.3 (kg/cm²)
